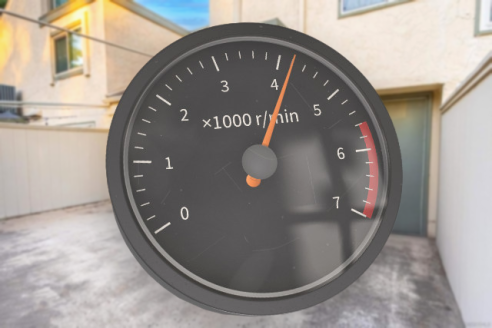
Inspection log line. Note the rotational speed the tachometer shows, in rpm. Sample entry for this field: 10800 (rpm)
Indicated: 4200 (rpm)
